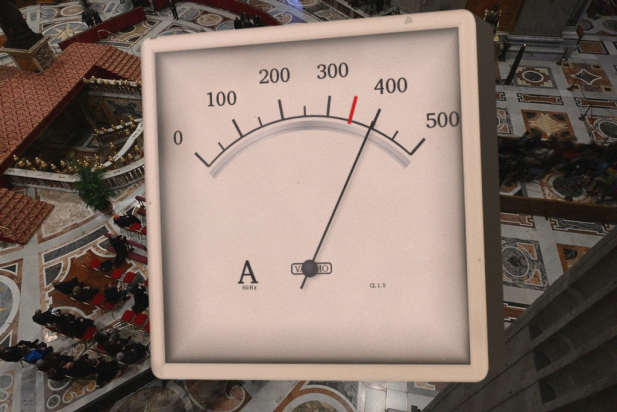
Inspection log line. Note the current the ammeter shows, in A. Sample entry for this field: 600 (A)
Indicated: 400 (A)
